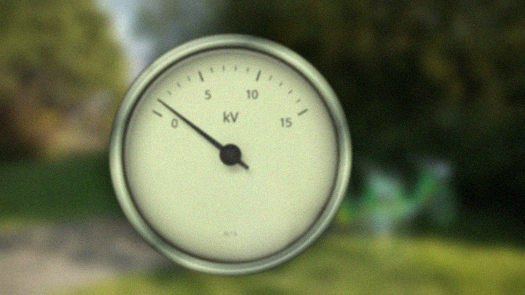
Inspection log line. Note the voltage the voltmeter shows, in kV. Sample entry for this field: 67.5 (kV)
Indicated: 1 (kV)
